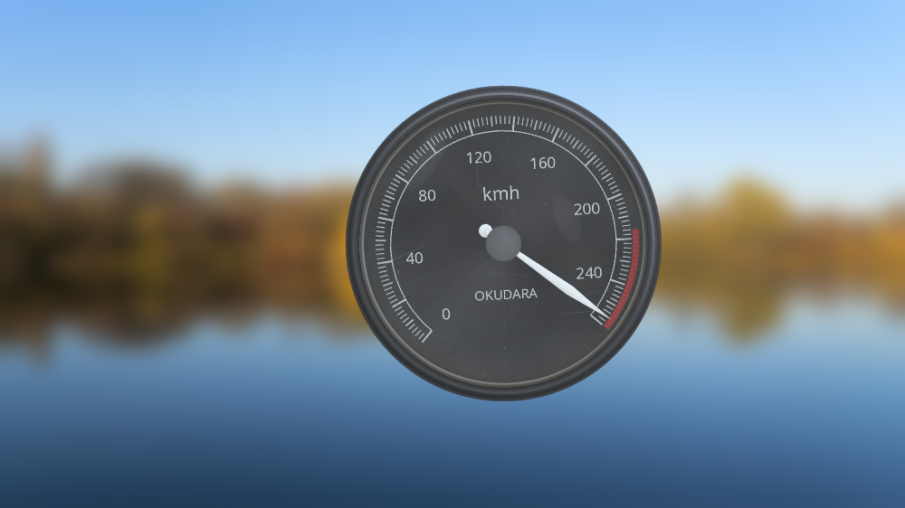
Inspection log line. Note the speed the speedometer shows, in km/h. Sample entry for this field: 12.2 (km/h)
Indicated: 256 (km/h)
